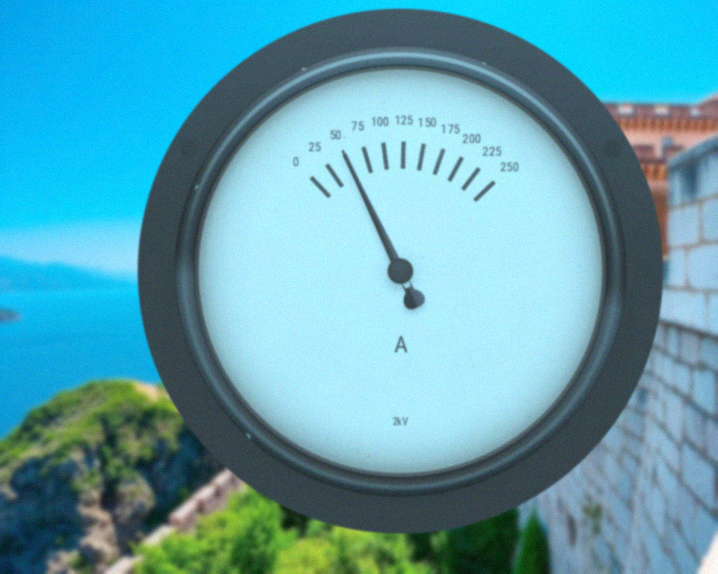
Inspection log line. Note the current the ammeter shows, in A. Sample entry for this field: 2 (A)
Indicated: 50 (A)
